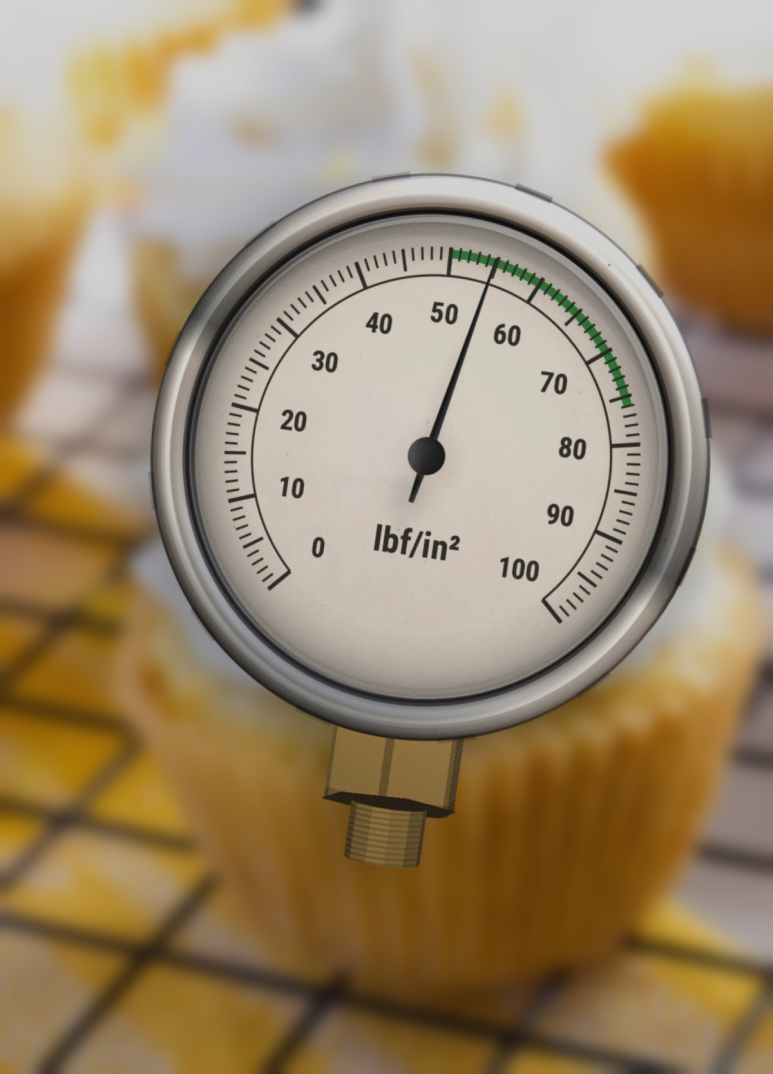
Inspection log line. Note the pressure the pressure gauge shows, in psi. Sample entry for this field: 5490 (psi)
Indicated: 55 (psi)
